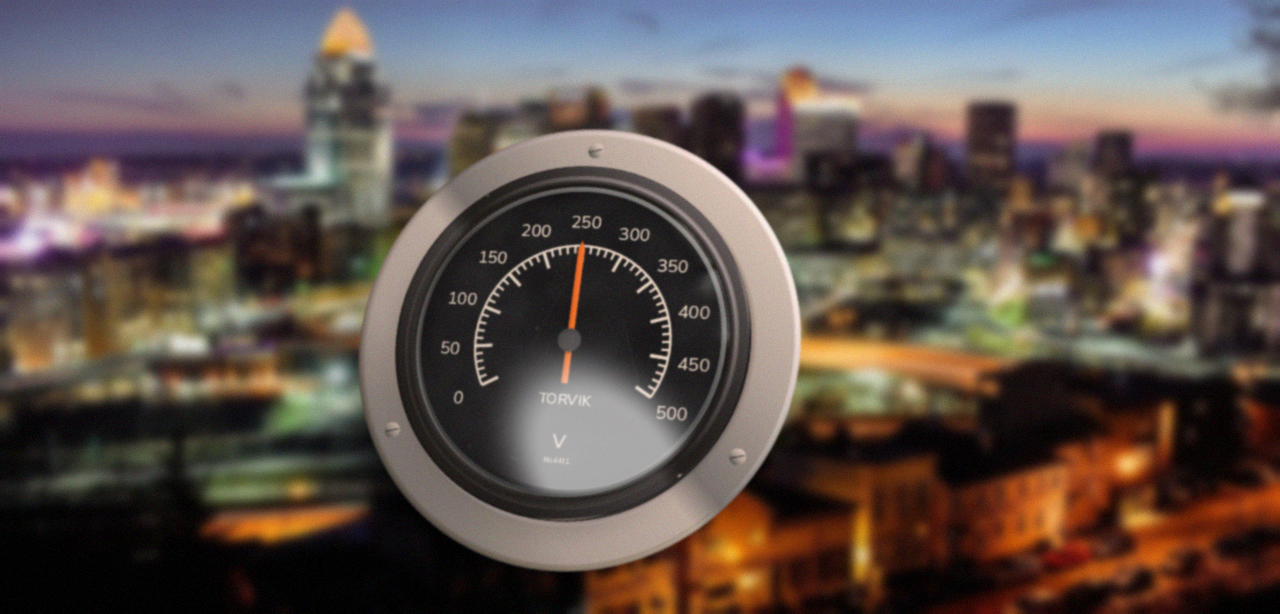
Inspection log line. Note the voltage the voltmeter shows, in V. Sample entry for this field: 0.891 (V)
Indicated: 250 (V)
